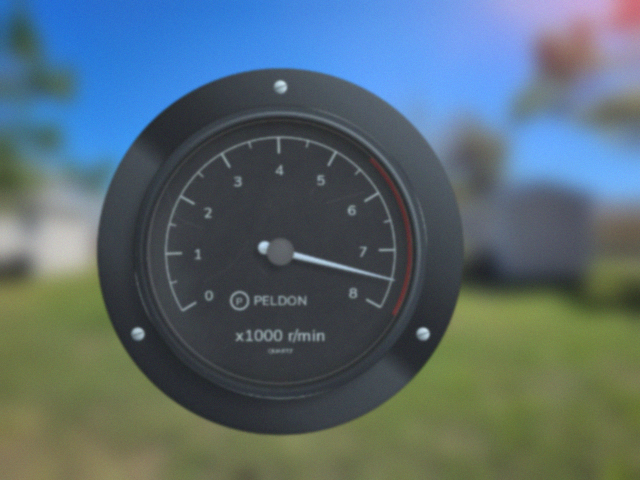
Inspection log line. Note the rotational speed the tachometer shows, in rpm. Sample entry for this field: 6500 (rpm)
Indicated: 7500 (rpm)
